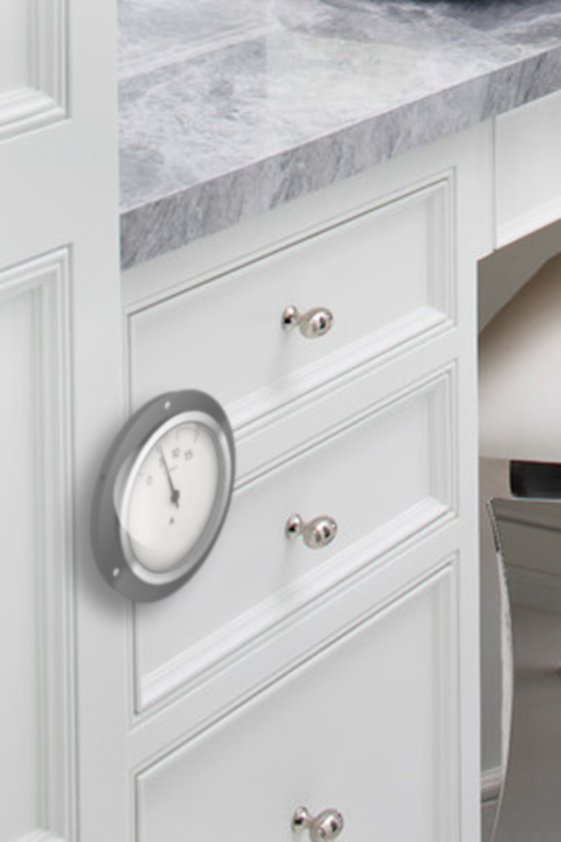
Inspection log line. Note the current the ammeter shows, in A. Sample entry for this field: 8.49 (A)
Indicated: 5 (A)
